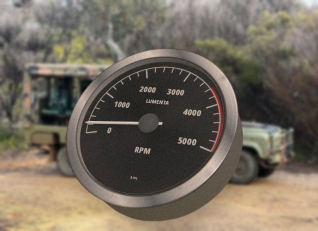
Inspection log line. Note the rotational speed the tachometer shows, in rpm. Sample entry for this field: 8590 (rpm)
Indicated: 200 (rpm)
